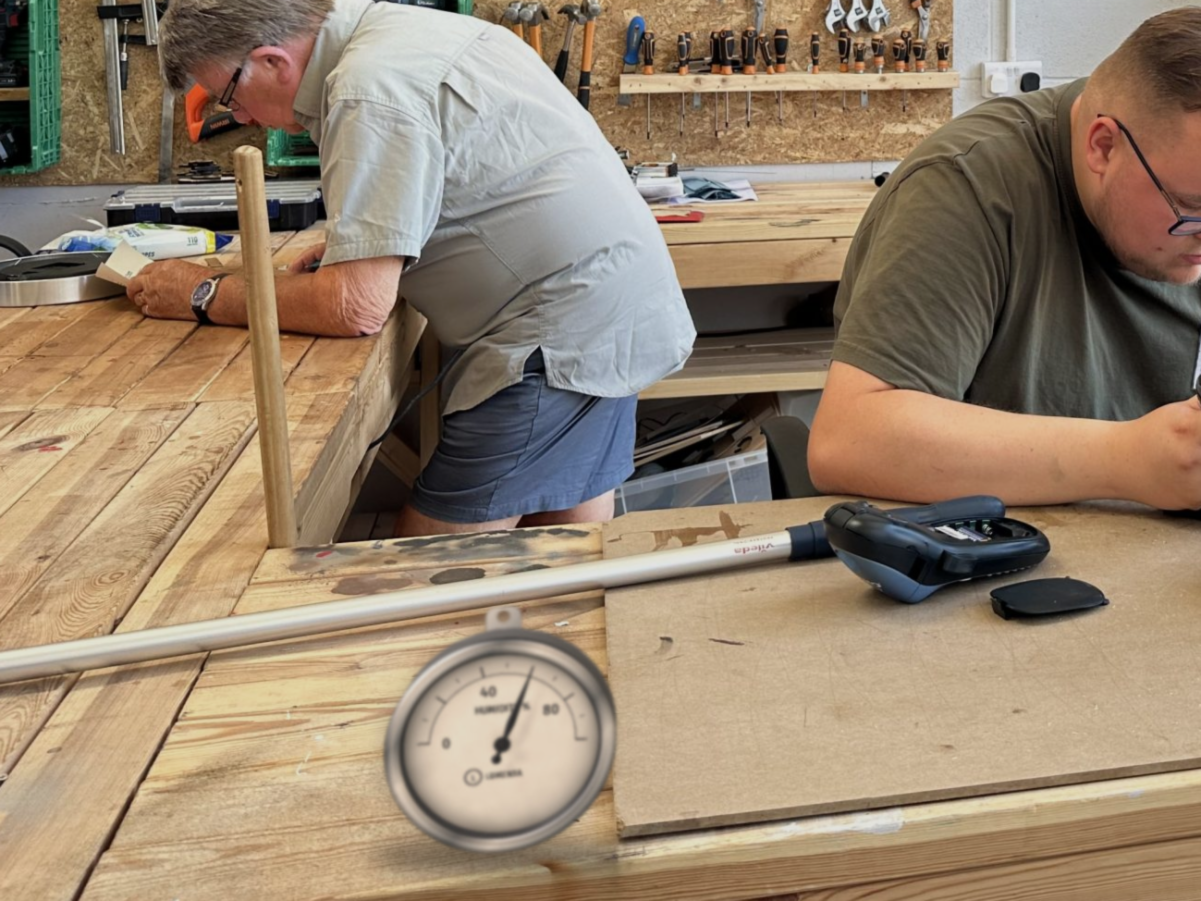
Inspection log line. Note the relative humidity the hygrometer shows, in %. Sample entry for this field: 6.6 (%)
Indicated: 60 (%)
